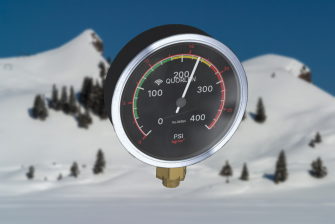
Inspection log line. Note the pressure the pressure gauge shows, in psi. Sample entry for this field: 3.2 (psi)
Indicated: 230 (psi)
